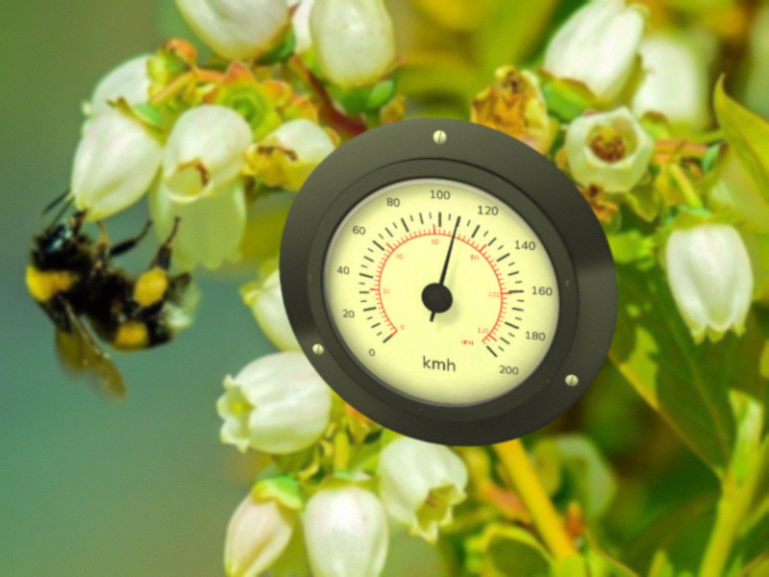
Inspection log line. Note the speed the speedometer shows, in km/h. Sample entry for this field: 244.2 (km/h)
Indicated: 110 (km/h)
